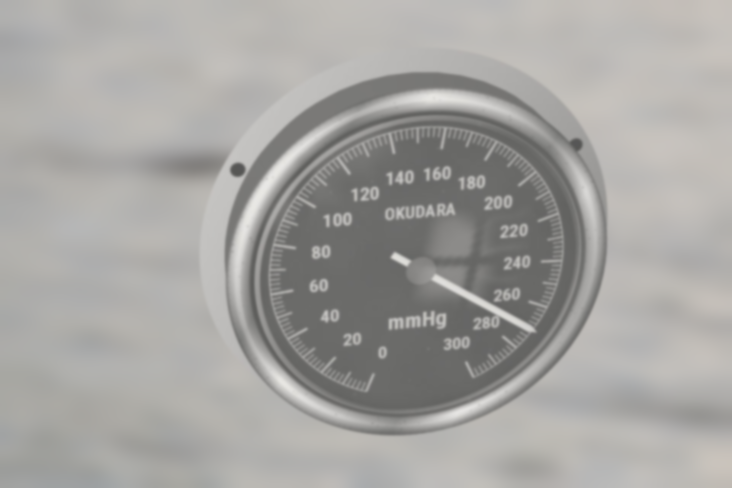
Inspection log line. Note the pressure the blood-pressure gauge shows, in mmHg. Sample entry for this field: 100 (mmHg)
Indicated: 270 (mmHg)
